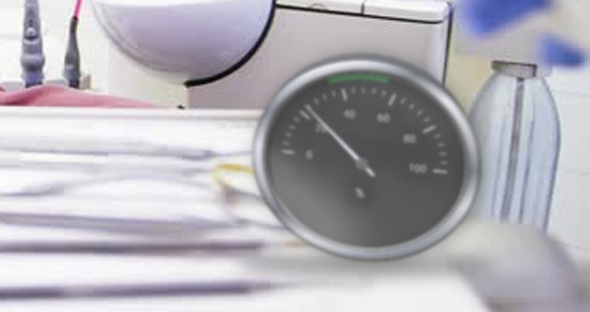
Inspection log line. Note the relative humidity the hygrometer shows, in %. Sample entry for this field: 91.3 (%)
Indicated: 24 (%)
